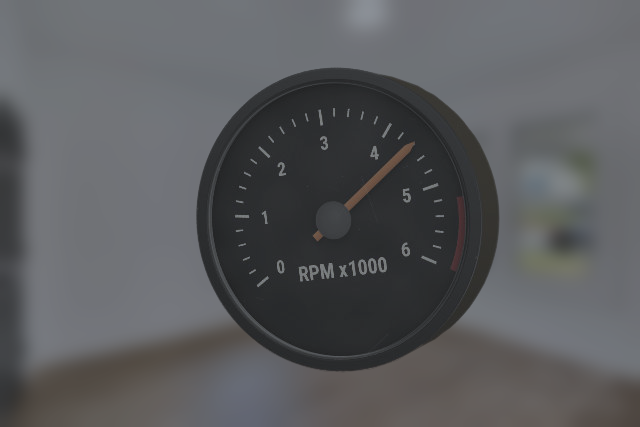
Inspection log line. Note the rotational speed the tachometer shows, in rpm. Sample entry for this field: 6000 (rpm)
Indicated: 4400 (rpm)
